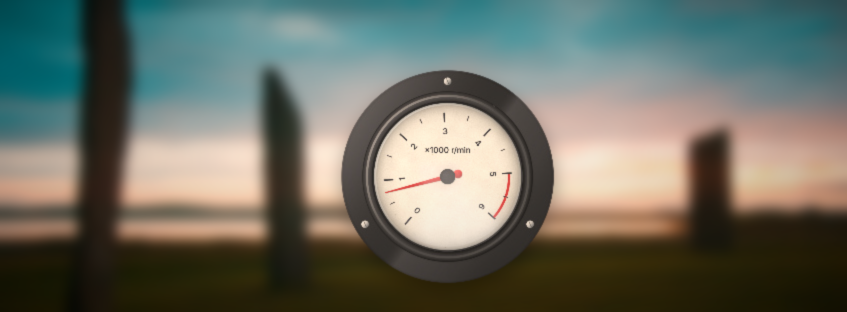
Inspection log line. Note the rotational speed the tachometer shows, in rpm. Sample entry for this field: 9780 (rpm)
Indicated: 750 (rpm)
